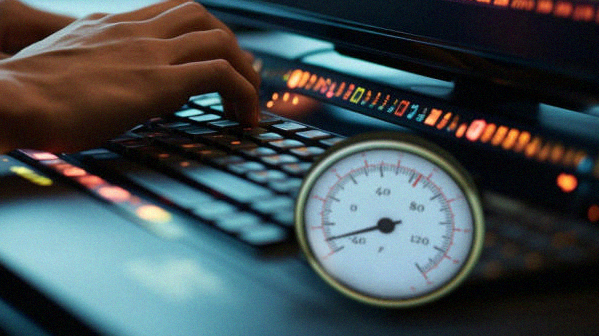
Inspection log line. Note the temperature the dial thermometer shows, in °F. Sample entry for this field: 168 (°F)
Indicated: -30 (°F)
